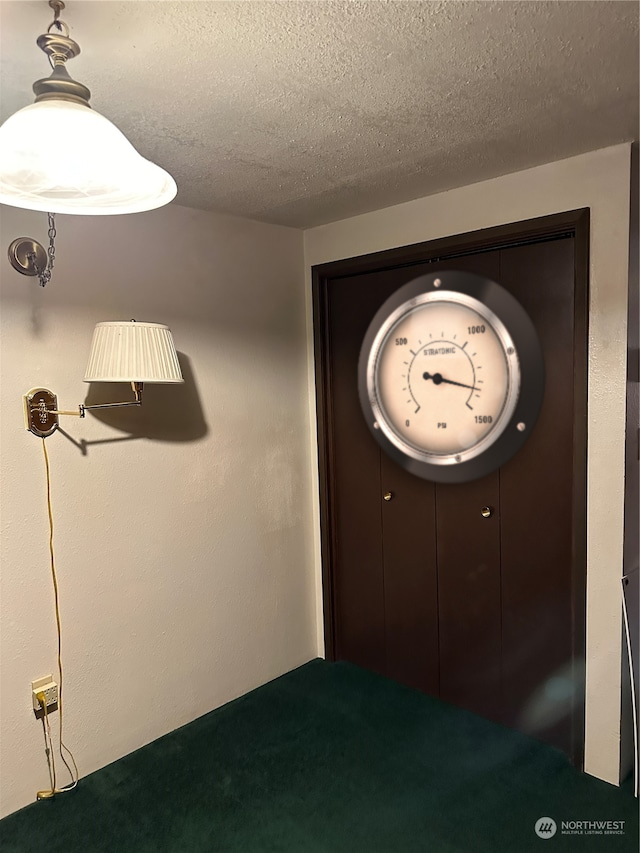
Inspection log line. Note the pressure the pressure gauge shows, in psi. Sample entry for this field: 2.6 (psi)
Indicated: 1350 (psi)
